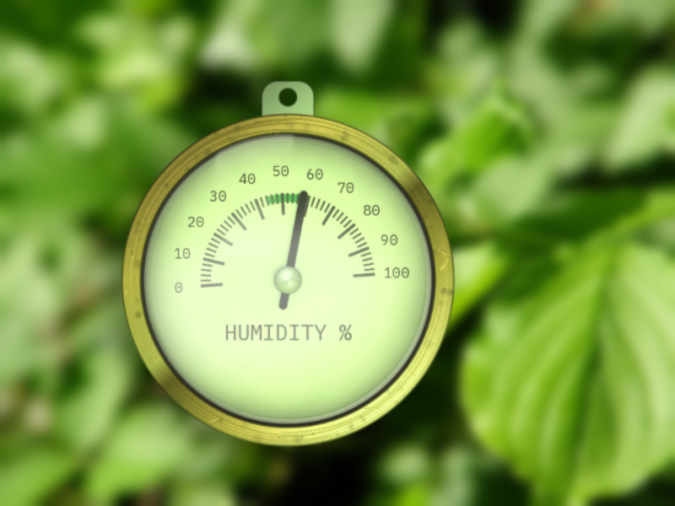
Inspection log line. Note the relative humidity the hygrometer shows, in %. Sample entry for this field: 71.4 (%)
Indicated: 58 (%)
